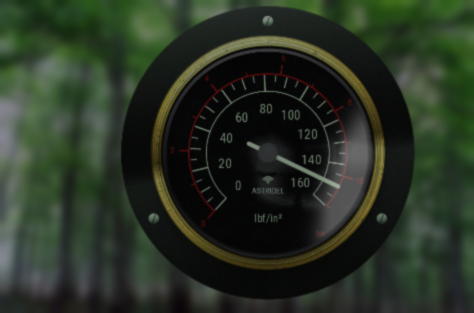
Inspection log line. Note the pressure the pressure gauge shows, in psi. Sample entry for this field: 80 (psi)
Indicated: 150 (psi)
